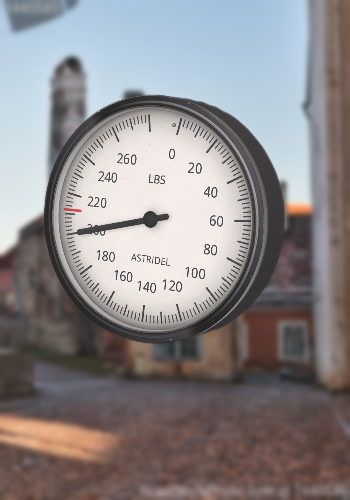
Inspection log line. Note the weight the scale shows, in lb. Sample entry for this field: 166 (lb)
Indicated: 200 (lb)
